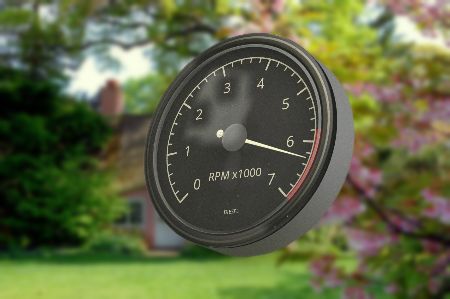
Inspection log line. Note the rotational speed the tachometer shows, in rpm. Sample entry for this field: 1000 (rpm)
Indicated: 6300 (rpm)
